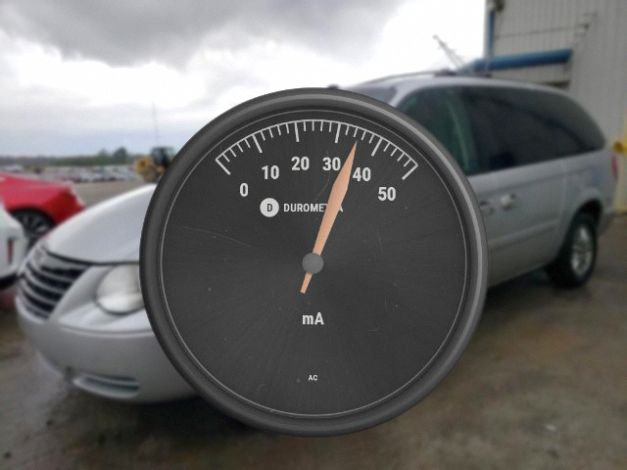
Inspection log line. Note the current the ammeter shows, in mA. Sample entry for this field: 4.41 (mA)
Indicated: 35 (mA)
